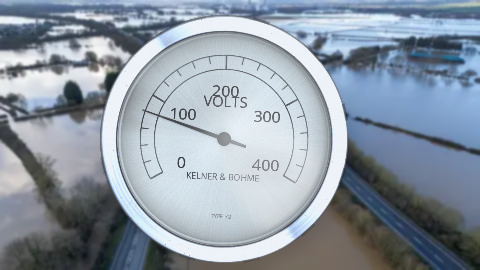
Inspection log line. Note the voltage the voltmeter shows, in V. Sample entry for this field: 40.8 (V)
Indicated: 80 (V)
